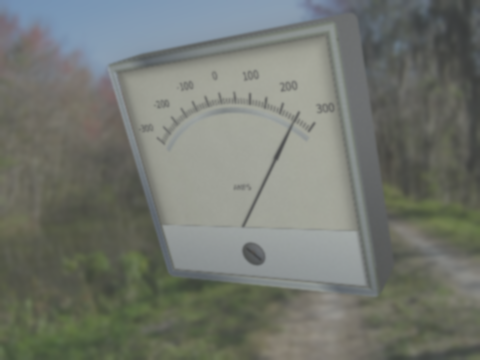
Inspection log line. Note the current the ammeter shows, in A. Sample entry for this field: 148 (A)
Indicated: 250 (A)
